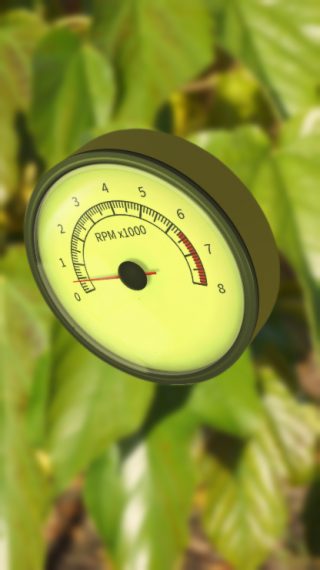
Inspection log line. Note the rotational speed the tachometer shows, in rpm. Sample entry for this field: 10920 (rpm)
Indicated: 500 (rpm)
